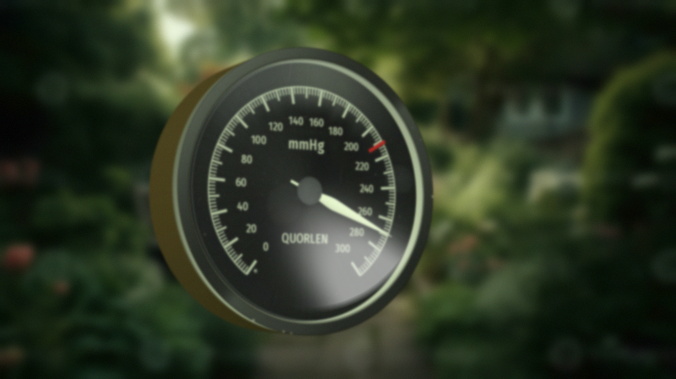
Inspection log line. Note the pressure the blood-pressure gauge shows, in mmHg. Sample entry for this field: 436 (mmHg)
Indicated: 270 (mmHg)
